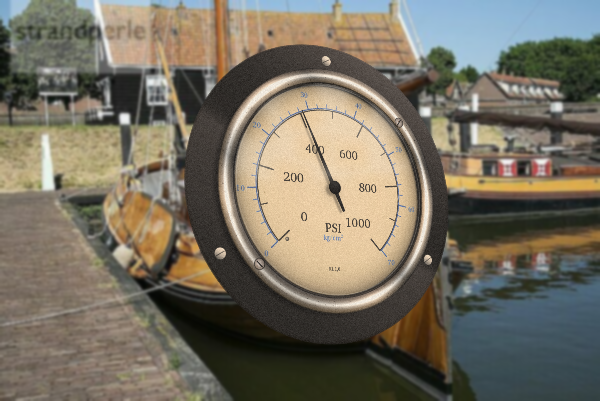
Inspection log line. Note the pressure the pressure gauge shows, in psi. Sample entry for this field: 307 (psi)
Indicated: 400 (psi)
